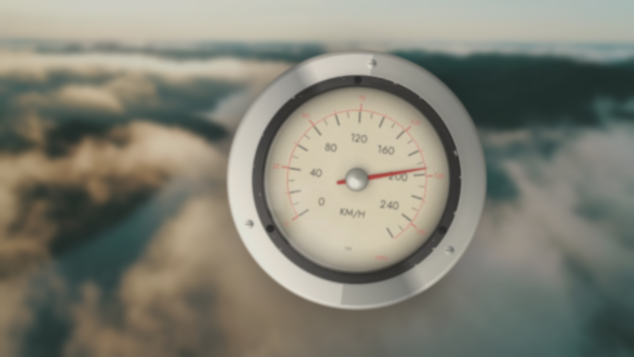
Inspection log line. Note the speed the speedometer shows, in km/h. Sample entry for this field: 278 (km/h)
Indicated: 195 (km/h)
